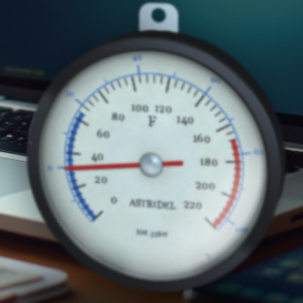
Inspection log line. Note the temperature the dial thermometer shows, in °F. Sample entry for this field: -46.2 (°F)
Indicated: 32 (°F)
